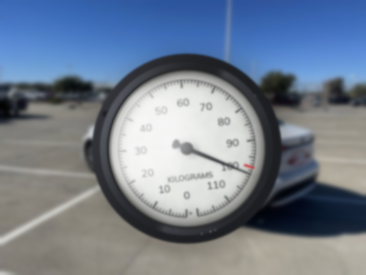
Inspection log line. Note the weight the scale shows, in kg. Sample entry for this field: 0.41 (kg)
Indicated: 100 (kg)
